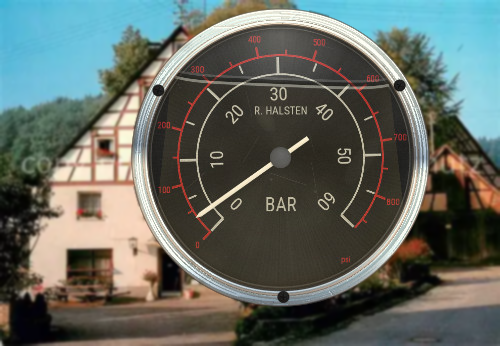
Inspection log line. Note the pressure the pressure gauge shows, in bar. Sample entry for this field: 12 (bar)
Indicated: 2.5 (bar)
